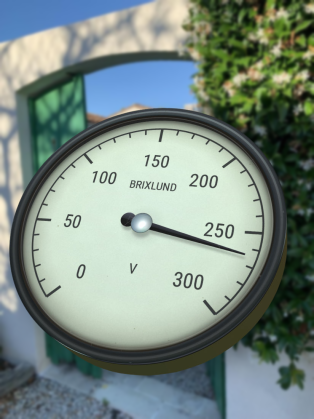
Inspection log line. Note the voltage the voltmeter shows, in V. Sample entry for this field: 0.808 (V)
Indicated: 265 (V)
